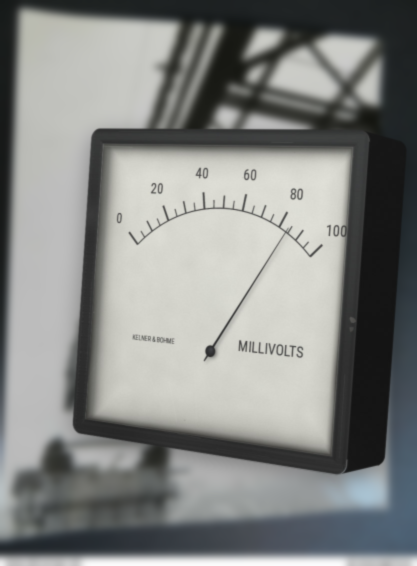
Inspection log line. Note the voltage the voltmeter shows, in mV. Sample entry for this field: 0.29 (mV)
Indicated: 85 (mV)
